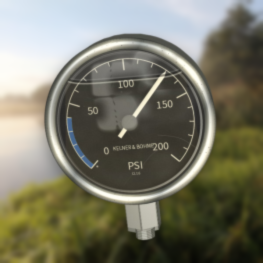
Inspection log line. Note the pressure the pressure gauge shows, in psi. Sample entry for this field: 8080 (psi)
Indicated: 130 (psi)
